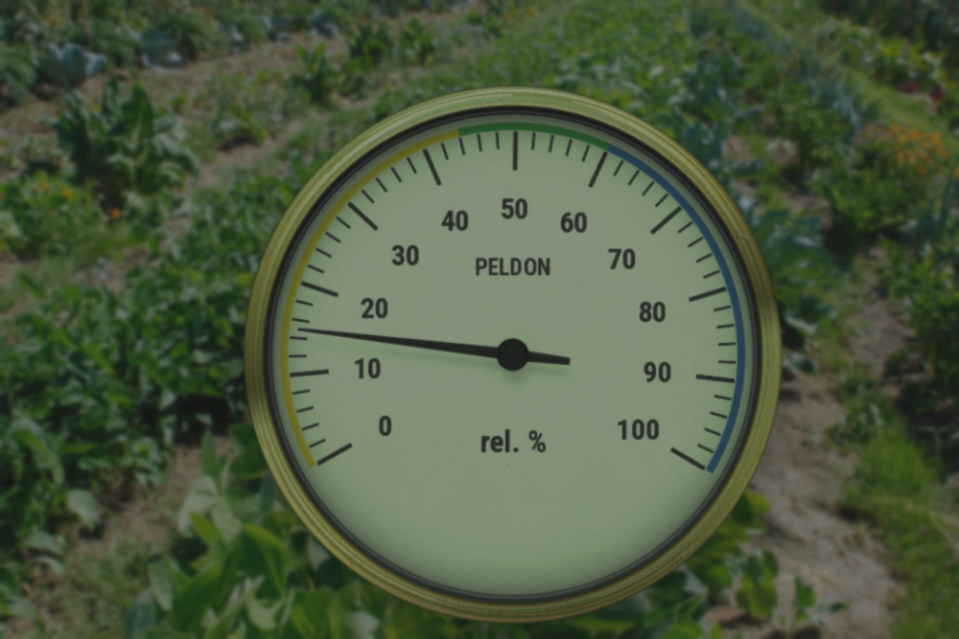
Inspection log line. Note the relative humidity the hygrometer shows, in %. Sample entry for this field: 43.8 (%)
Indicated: 15 (%)
